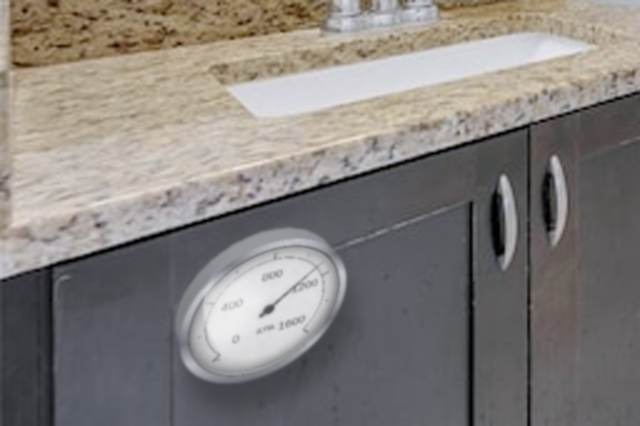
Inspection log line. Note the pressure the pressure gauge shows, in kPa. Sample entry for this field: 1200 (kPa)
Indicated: 1100 (kPa)
